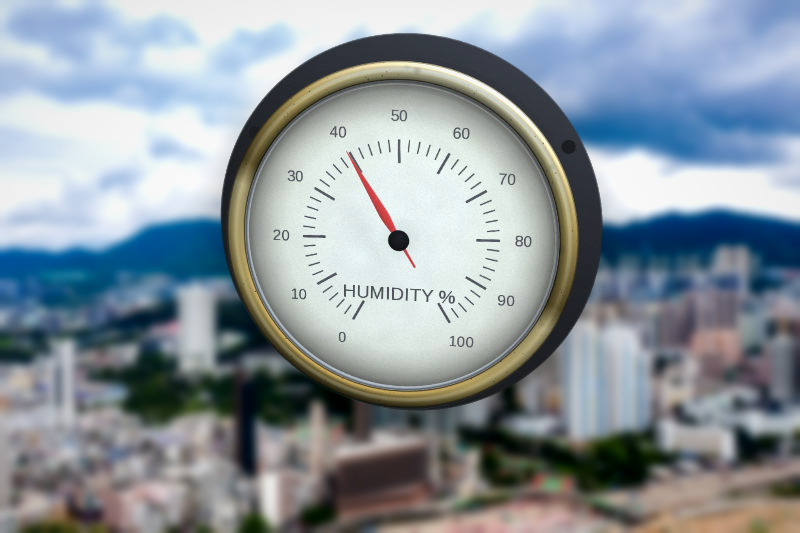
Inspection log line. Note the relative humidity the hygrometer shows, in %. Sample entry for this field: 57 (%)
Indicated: 40 (%)
